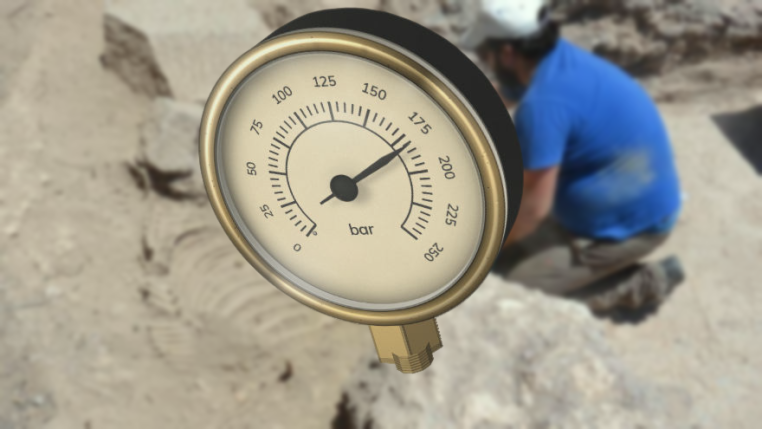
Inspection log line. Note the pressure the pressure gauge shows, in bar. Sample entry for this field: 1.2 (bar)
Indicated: 180 (bar)
